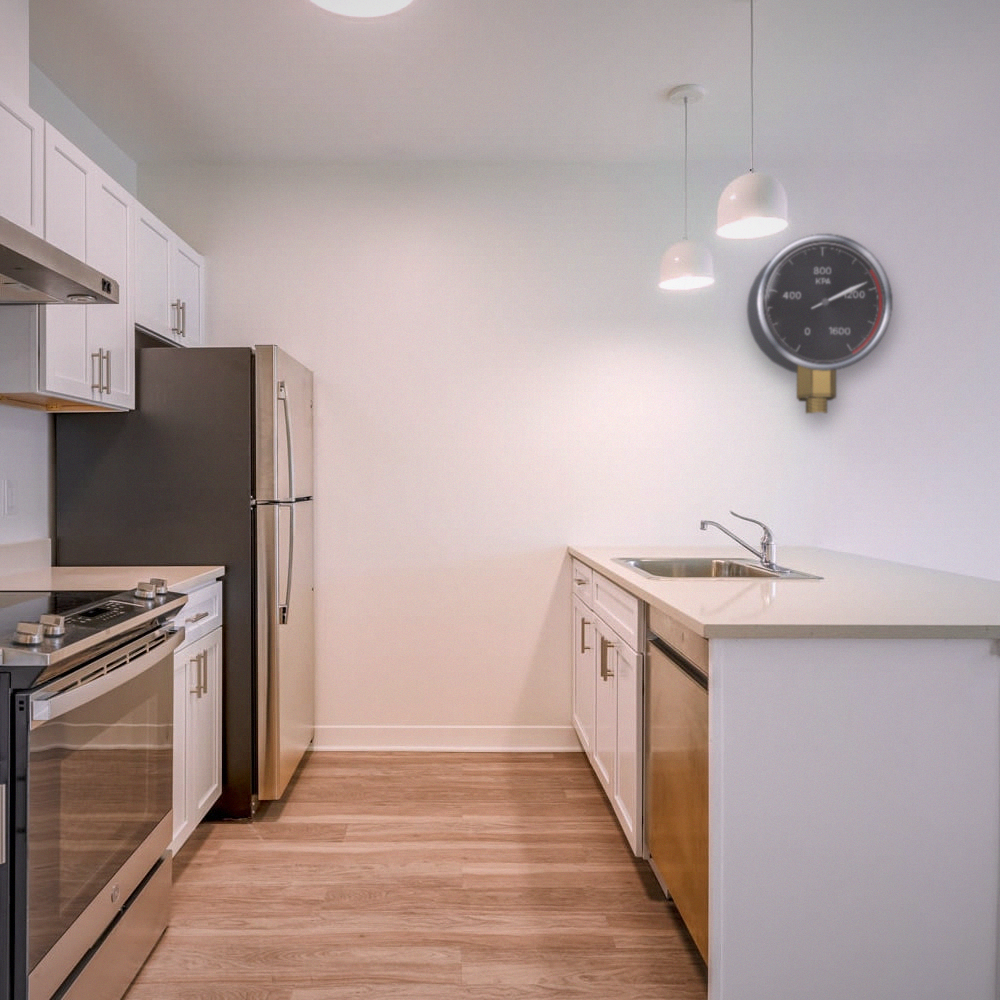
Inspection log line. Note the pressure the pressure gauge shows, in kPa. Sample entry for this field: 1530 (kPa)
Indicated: 1150 (kPa)
